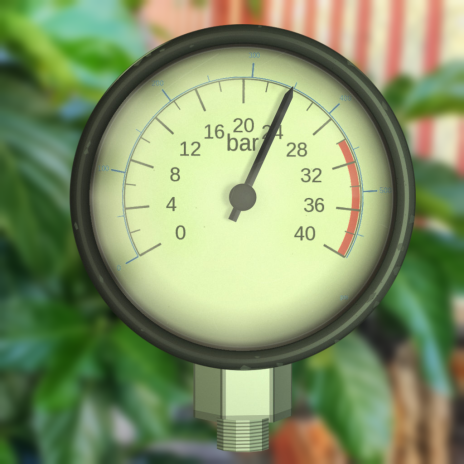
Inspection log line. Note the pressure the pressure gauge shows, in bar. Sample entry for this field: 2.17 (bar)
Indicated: 24 (bar)
